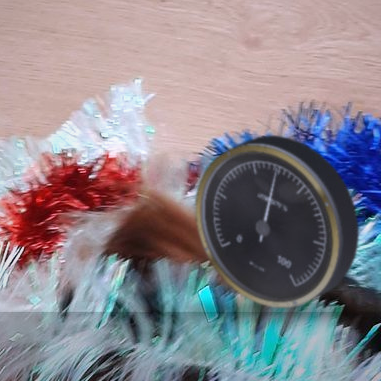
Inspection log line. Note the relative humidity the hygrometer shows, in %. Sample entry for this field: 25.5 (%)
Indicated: 50 (%)
